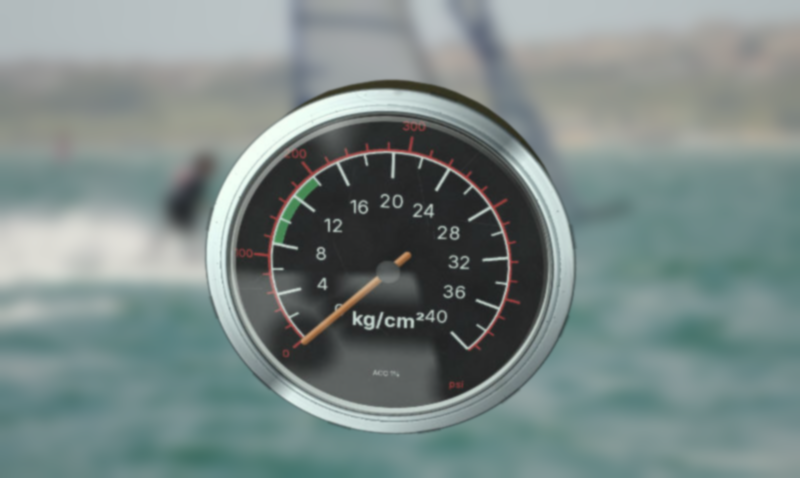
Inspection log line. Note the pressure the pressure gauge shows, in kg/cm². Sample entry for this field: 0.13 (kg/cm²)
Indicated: 0 (kg/cm²)
